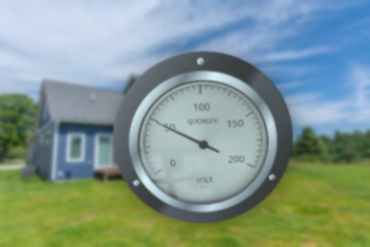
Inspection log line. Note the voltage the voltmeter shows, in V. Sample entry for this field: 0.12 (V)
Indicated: 50 (V)
